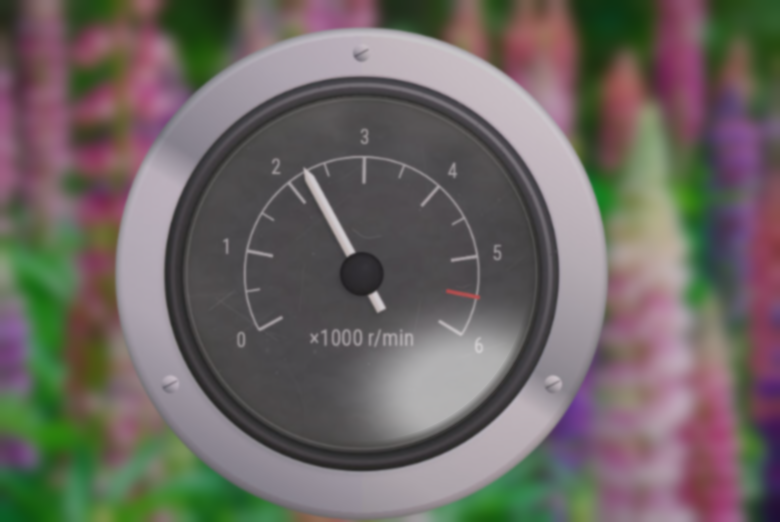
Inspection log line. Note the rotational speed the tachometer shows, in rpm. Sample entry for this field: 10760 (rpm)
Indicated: 2250 (rpm)
